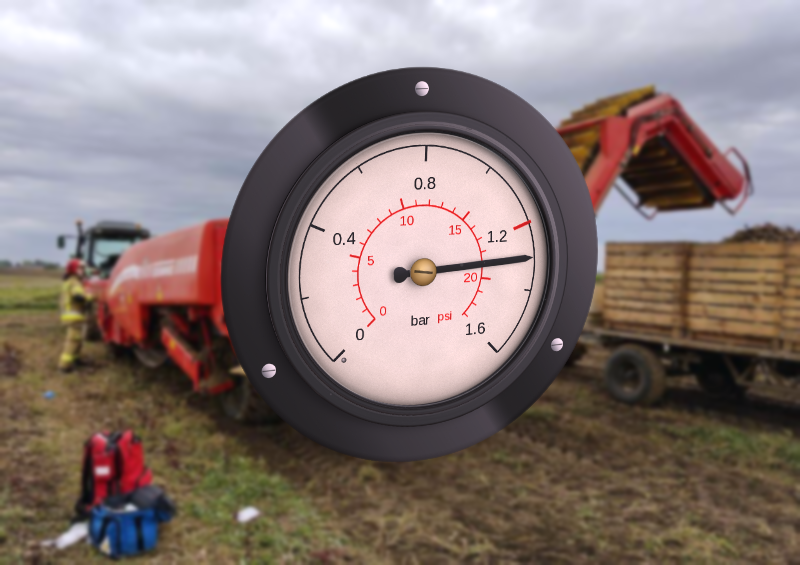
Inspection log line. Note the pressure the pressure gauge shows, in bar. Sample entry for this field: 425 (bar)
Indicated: 1.3 (bar)
